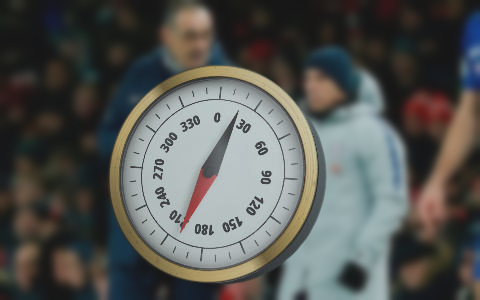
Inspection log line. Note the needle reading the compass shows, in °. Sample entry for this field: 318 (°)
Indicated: 200 (°)
